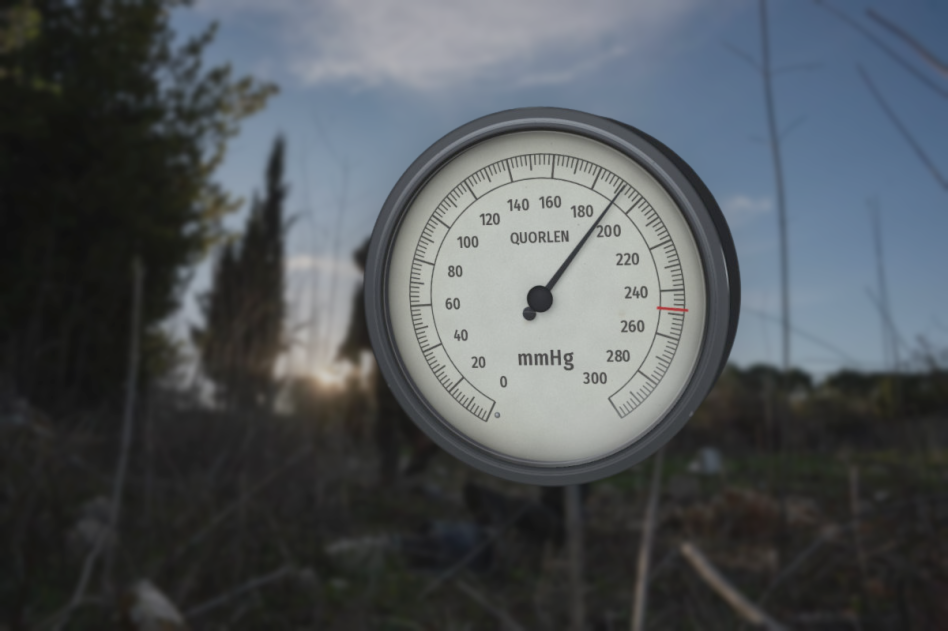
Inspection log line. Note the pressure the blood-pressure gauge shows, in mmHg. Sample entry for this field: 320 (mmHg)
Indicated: 192 (mmHg)
